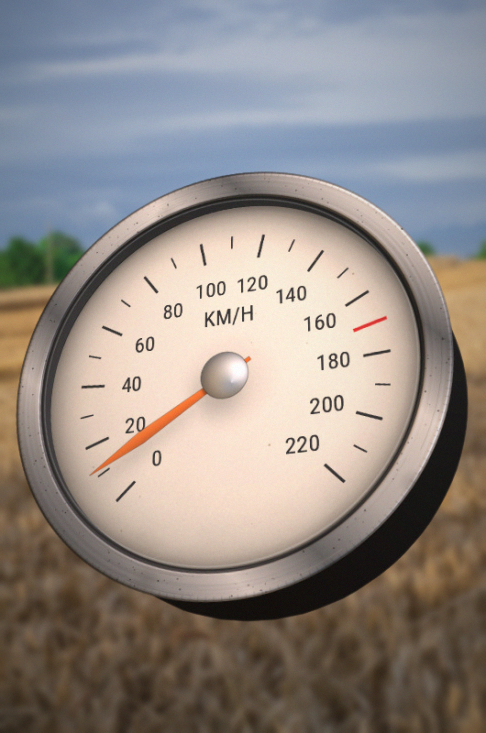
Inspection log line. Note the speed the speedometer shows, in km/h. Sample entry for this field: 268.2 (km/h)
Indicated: 10 (km/h)
